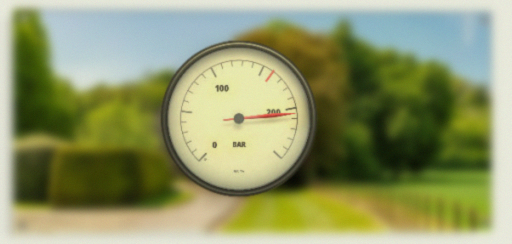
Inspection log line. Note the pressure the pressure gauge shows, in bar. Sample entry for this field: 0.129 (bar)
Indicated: 205 (bar)
